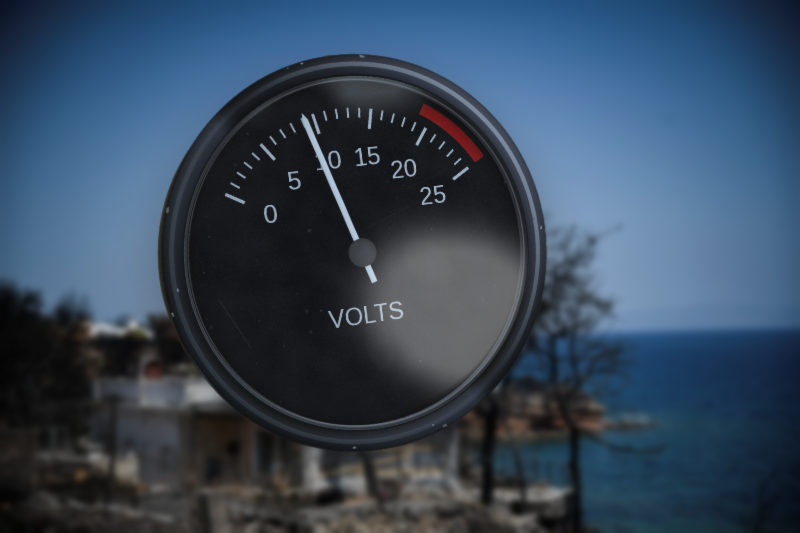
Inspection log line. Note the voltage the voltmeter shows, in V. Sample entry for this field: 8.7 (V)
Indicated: 9 (V)
